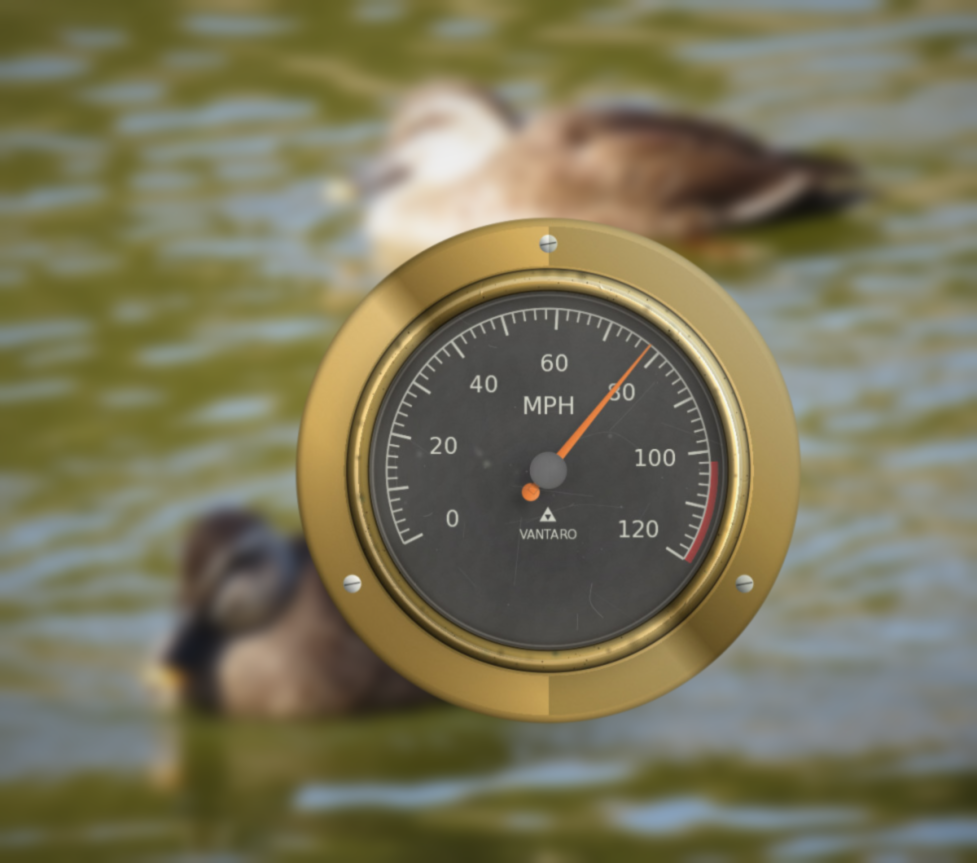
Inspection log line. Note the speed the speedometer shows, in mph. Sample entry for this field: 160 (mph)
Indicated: 78 (mph)
